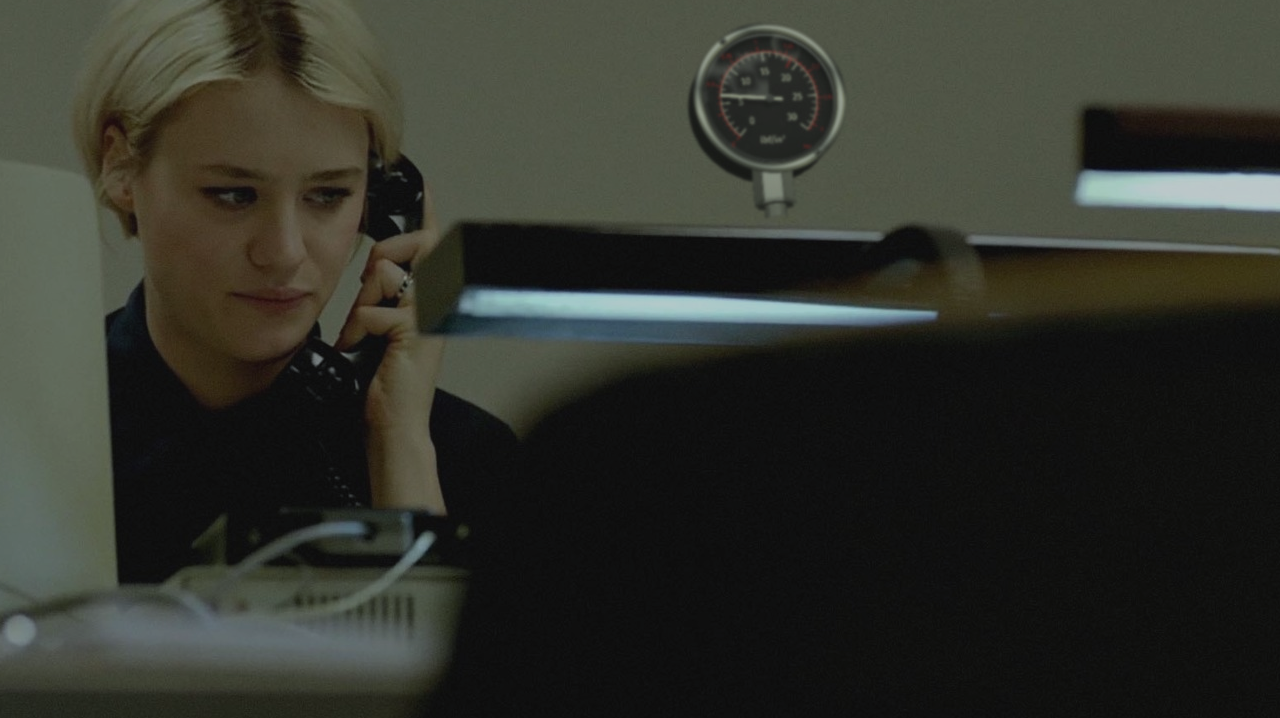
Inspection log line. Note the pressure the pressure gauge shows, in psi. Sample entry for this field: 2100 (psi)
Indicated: 6 (psi)
